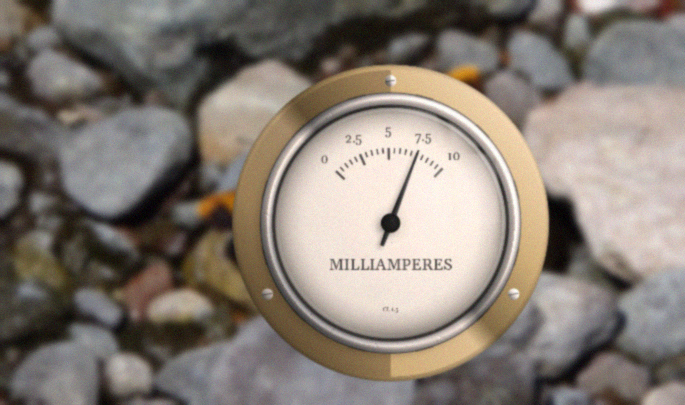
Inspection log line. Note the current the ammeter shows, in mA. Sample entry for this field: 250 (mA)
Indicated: 7.5 (mA)
